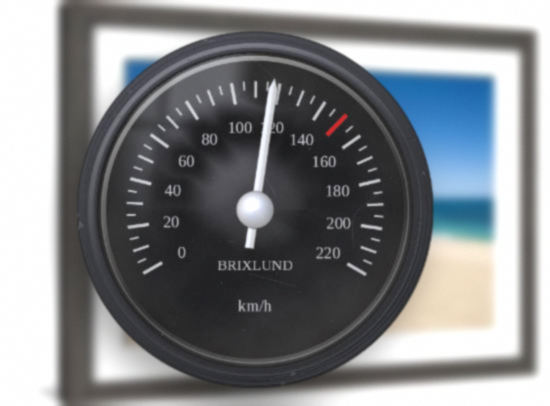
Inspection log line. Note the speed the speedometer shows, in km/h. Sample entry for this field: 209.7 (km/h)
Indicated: 117.5 (km/h)
